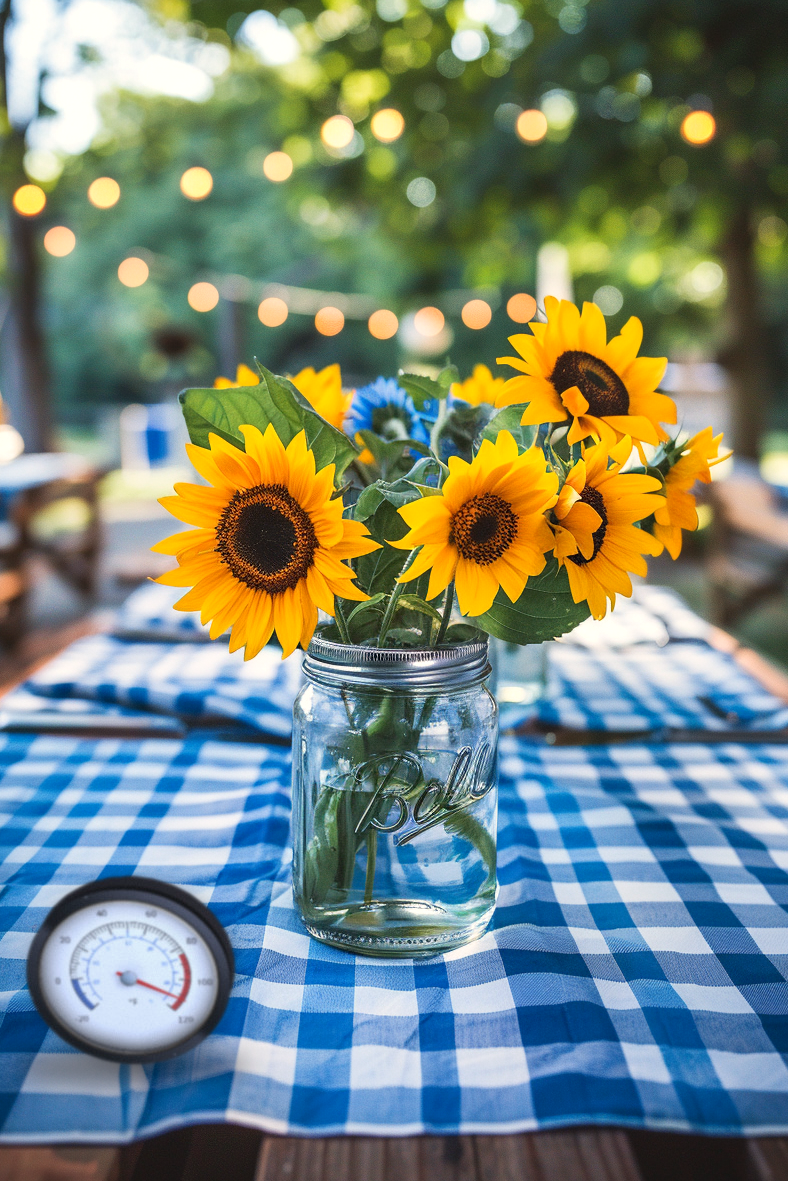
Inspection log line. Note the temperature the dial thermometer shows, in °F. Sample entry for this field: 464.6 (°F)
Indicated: 110 (°F)
